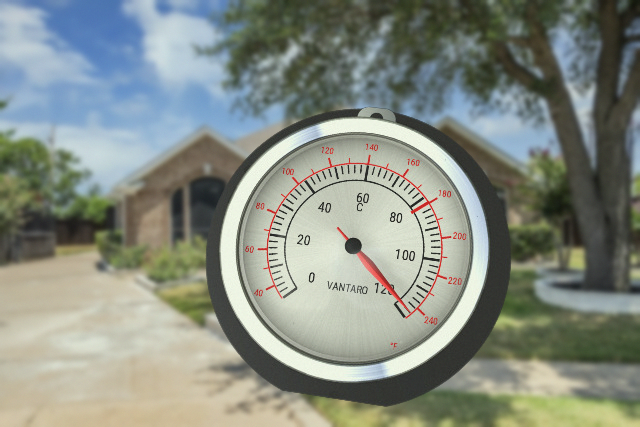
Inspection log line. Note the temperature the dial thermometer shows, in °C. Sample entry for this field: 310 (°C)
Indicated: 118 (°C)
